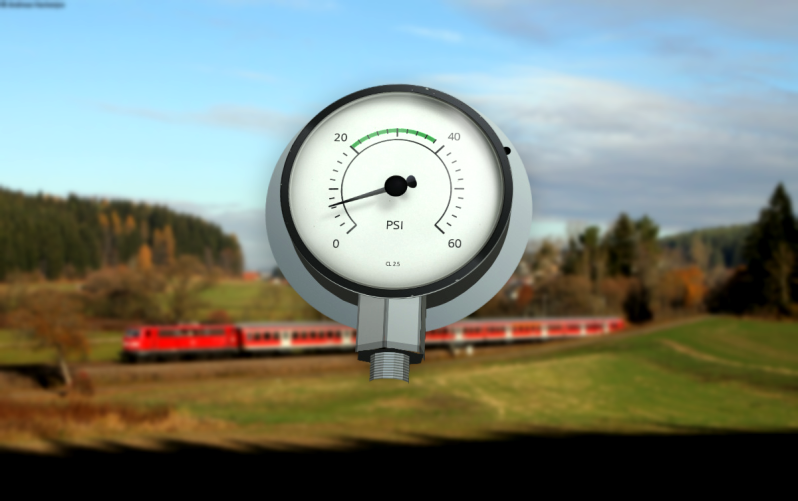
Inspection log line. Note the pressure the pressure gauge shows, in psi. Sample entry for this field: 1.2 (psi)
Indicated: 6 (psi)
